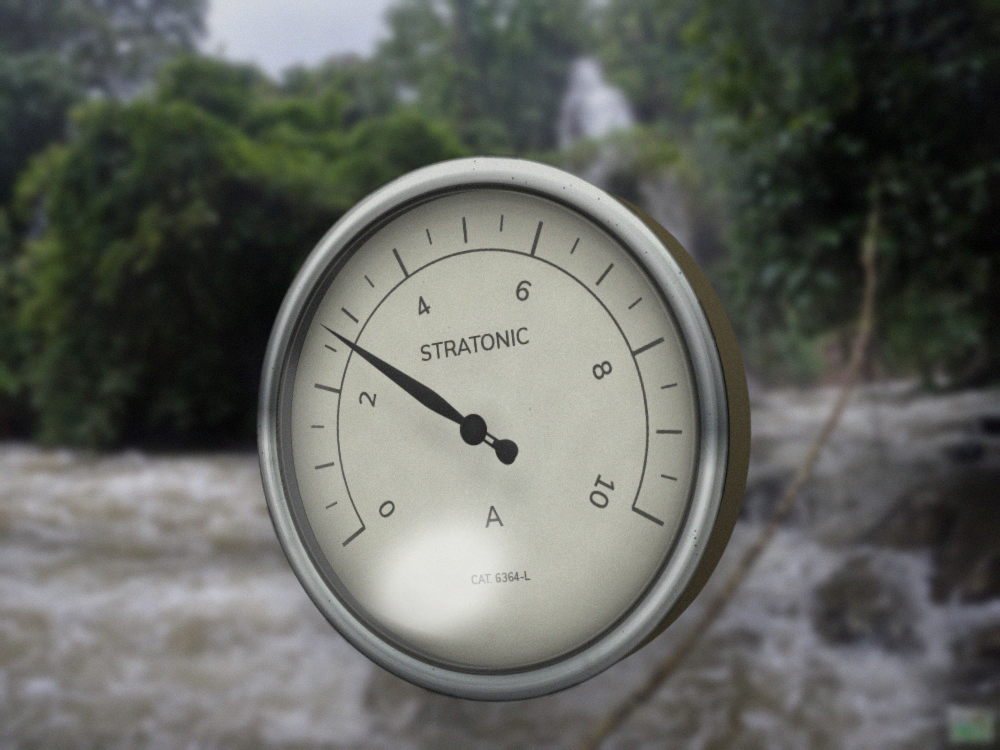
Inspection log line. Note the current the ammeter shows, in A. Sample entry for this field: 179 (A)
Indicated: 2.75 (A)
